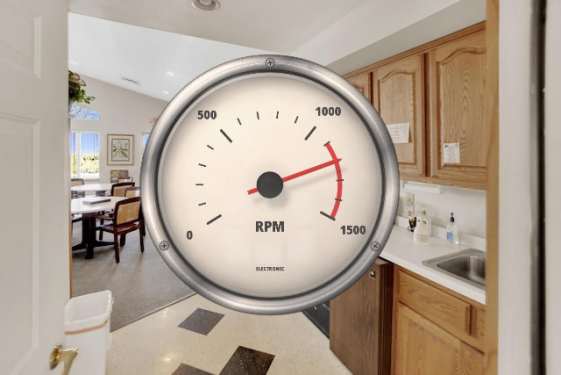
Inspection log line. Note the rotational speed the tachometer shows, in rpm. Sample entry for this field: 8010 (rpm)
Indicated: 1200 (rpm)
